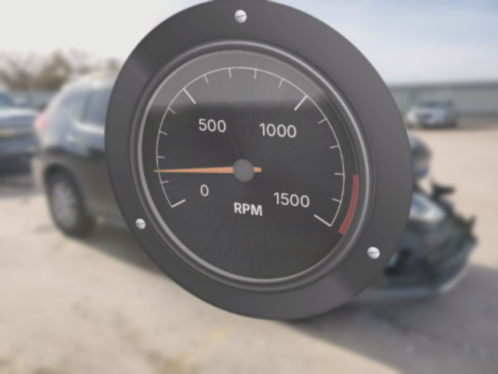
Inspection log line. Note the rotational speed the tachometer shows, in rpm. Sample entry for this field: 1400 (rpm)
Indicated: 150 (rpm)
